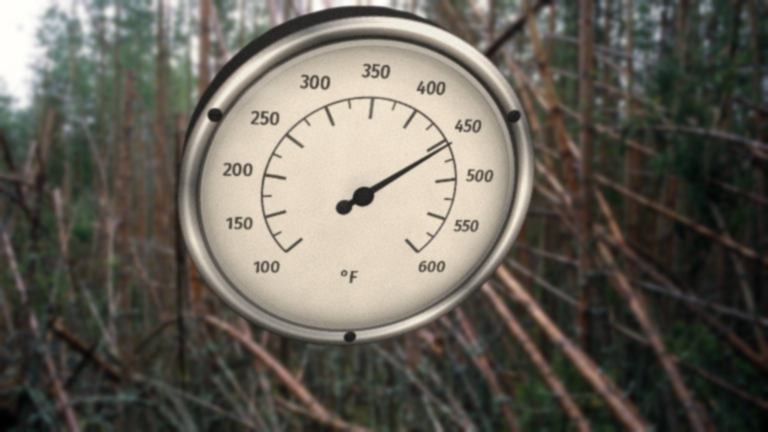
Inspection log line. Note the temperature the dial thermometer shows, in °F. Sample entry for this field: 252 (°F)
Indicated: 450 (°F)
